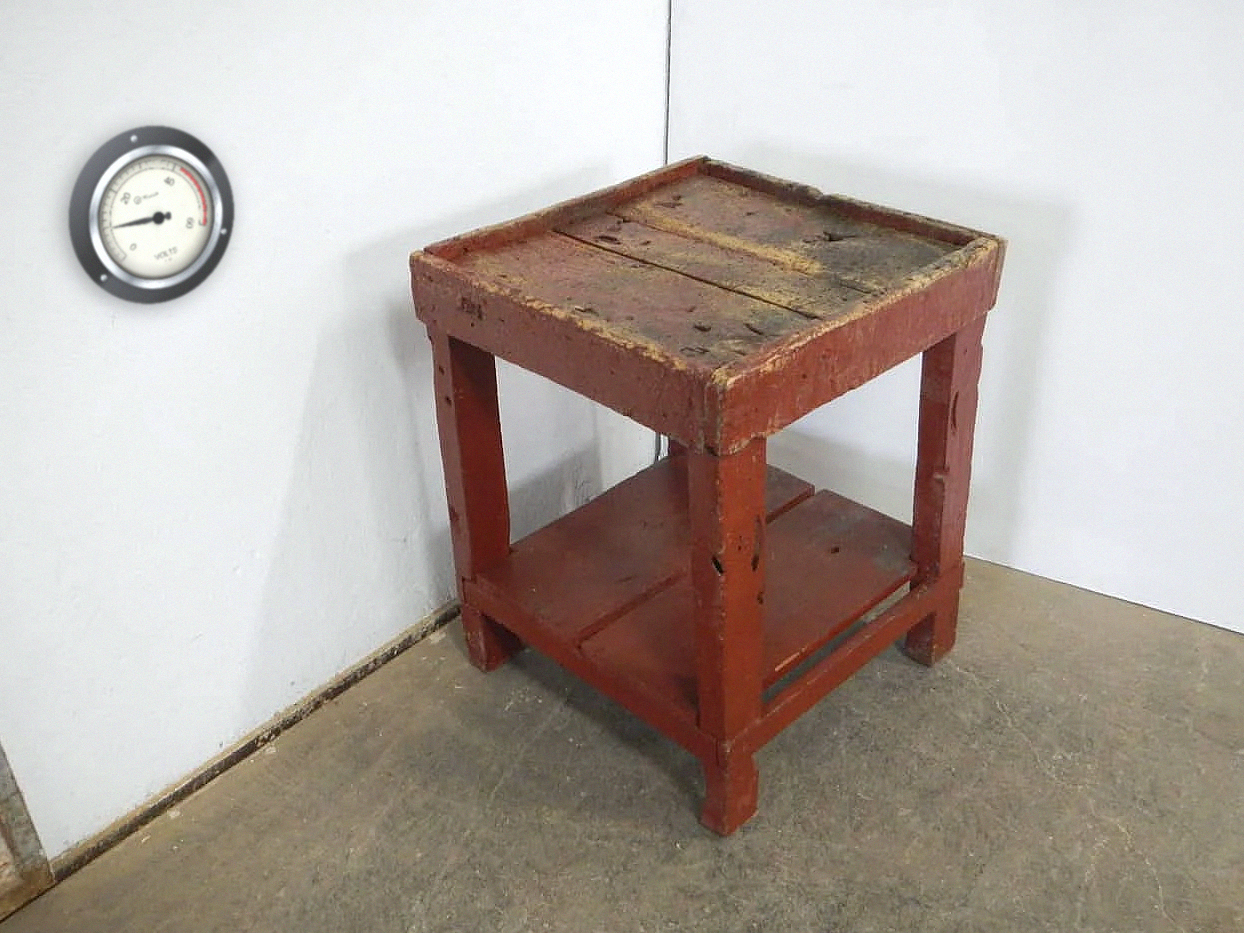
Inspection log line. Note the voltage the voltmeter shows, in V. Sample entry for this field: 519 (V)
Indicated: 10 (V)
